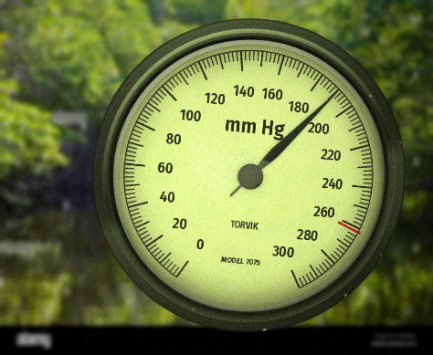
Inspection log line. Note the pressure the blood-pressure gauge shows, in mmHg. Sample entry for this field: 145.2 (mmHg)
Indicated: 190 (mmHg)
